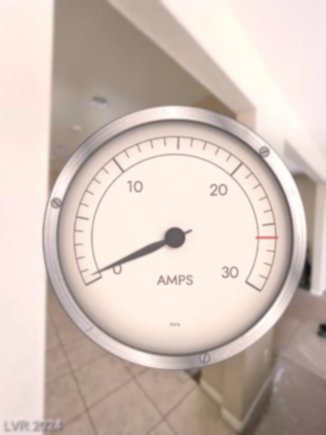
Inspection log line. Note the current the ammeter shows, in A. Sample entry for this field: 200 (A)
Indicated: 0.5 (A)
